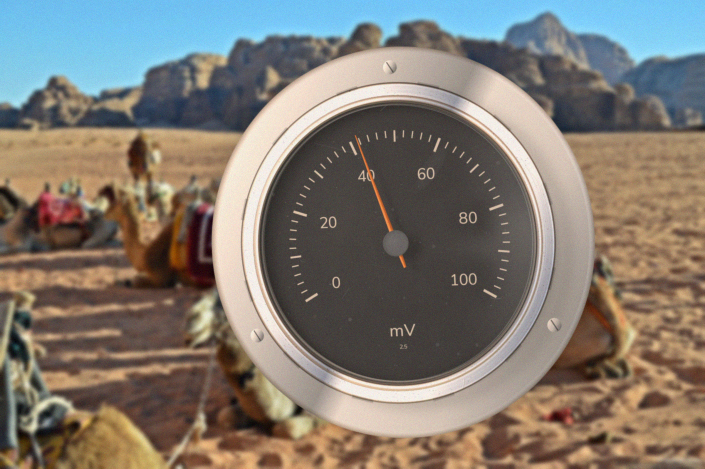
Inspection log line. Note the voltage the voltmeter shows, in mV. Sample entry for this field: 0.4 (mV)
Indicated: 42 (mV)
